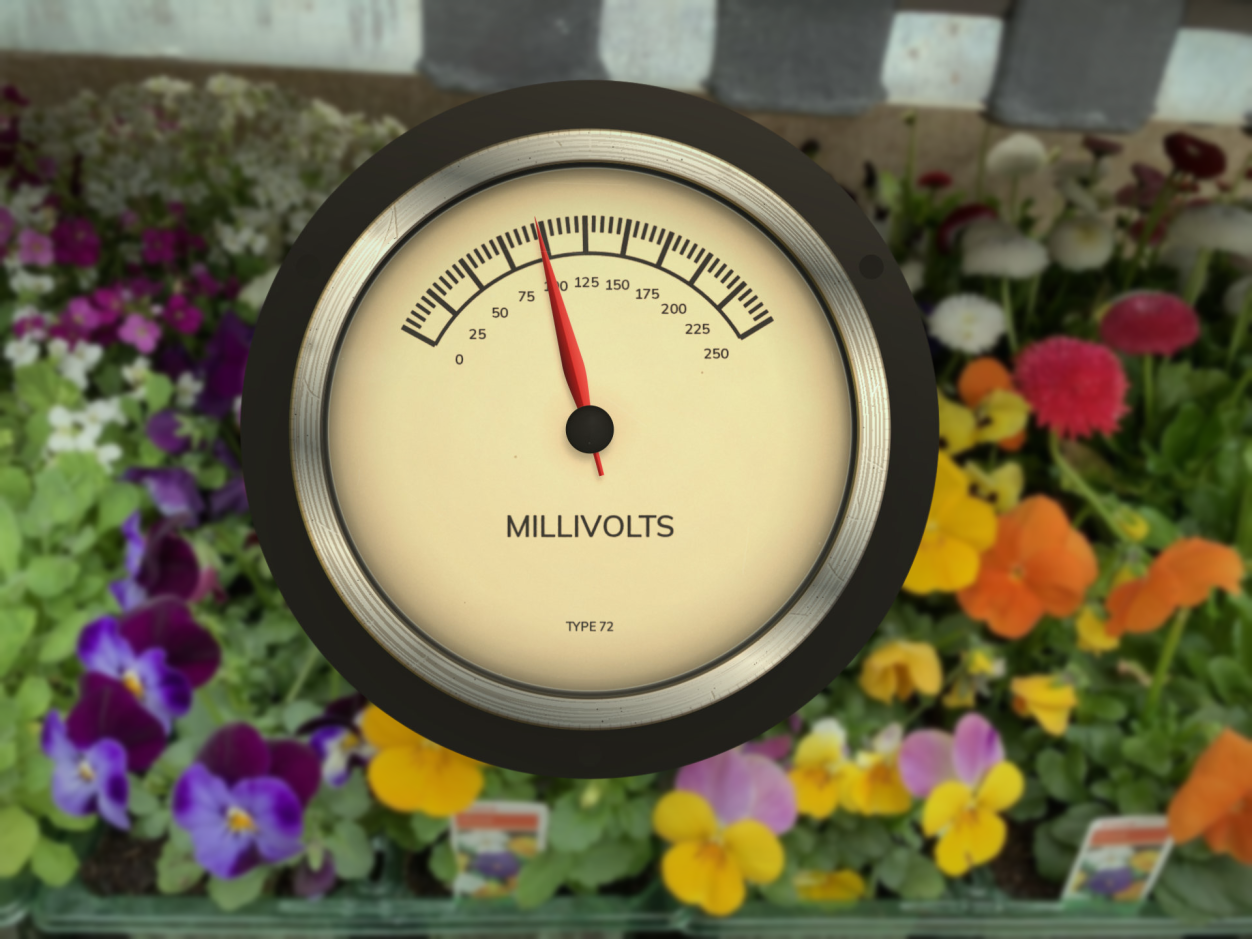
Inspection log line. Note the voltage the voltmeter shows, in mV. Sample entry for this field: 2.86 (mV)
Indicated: 97.5 (mV)
